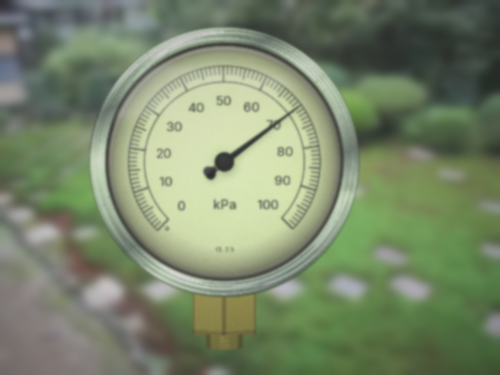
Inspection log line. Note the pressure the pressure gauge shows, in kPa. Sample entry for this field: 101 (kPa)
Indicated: 70 (kPa)
